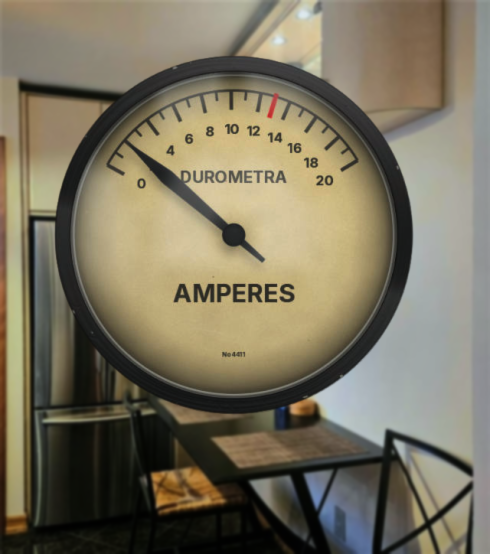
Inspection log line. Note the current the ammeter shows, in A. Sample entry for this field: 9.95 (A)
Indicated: 2 (A)
